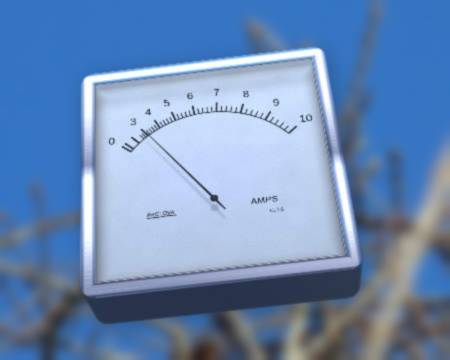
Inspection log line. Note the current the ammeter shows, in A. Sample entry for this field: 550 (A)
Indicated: 3 (A)
